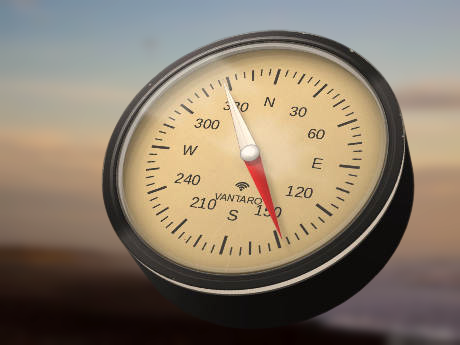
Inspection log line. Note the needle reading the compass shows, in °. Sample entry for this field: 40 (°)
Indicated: 147.5 (°)
